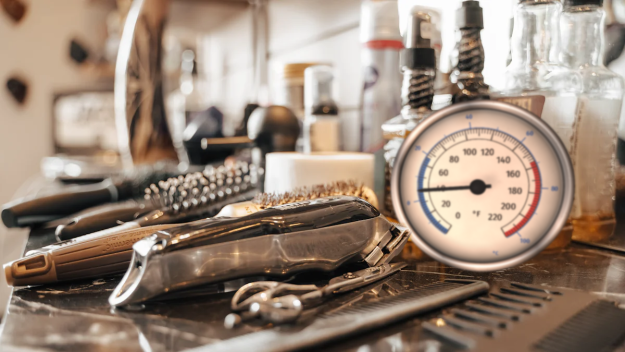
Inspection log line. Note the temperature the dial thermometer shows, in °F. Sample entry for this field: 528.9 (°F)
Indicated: 40 (°F)
